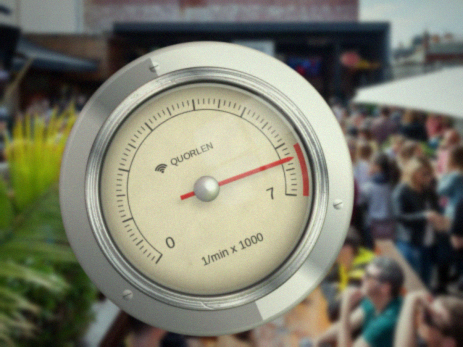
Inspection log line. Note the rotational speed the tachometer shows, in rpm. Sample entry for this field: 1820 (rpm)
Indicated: 6300 (rpm)
